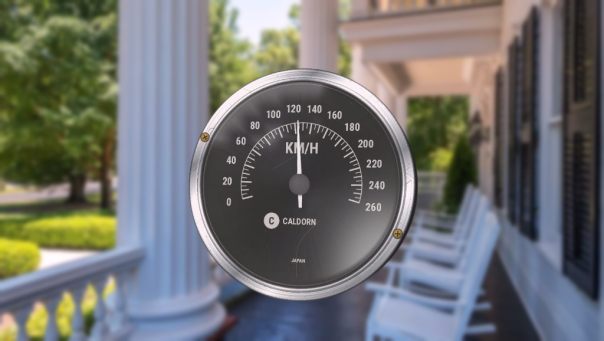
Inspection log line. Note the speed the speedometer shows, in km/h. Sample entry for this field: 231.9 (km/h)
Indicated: 125 (km/h)
